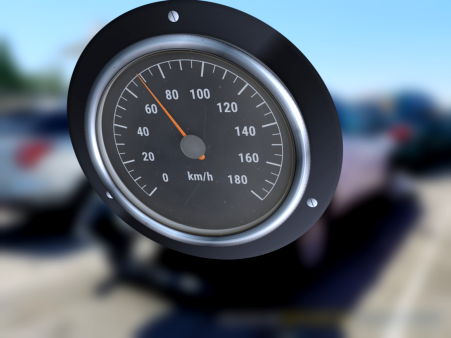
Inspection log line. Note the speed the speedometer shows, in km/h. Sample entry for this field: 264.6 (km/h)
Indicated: 70 (km/h)
